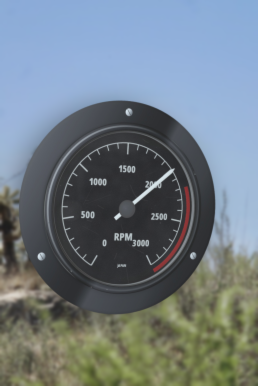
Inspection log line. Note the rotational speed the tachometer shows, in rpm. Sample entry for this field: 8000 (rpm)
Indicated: 2000 (rpm)
